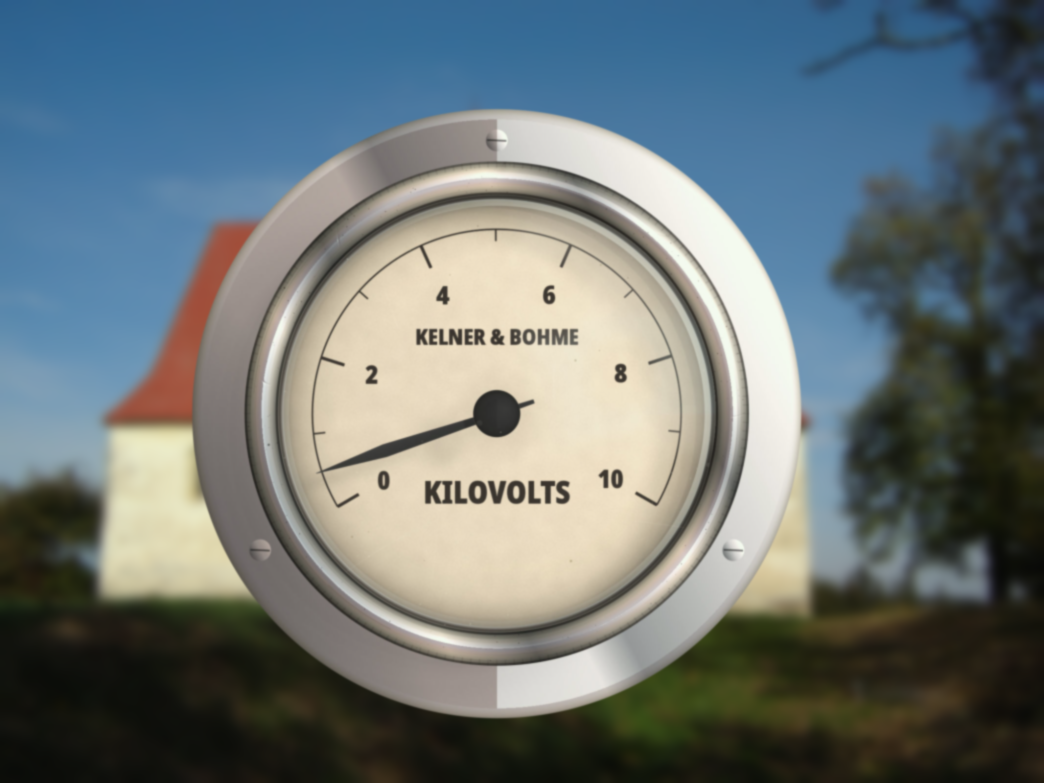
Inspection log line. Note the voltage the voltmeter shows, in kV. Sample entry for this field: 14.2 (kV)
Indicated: 0.5 (kV)
